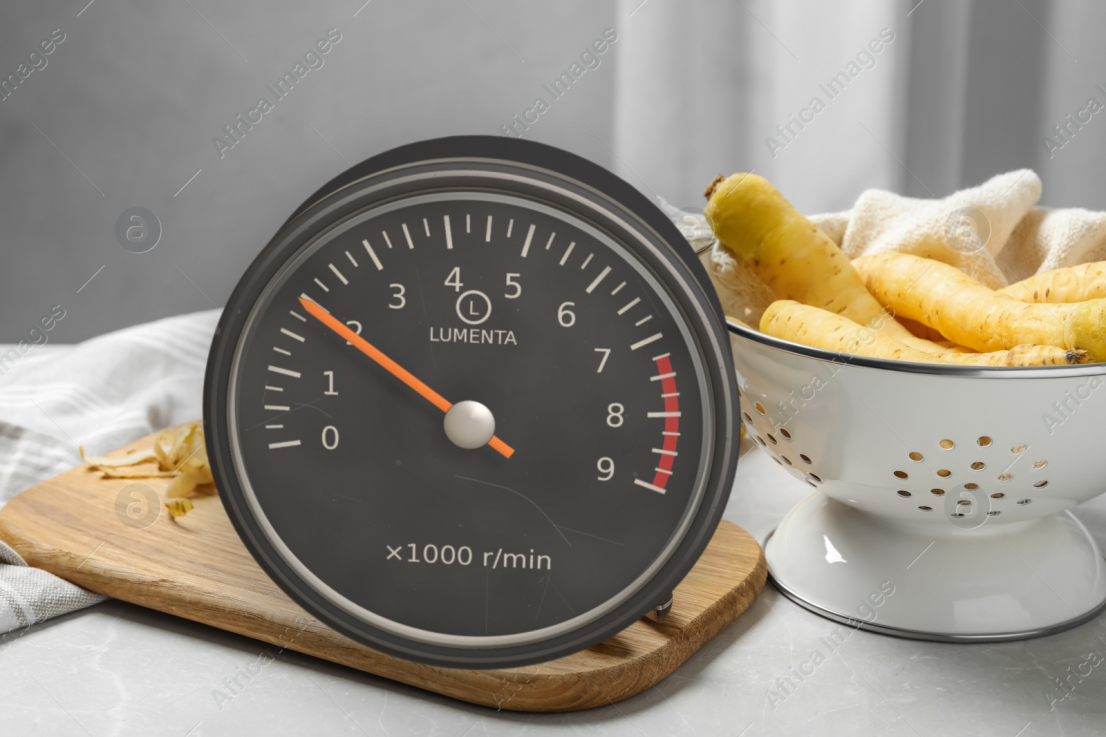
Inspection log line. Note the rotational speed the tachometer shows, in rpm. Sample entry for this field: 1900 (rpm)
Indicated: 2000 (rpm)
